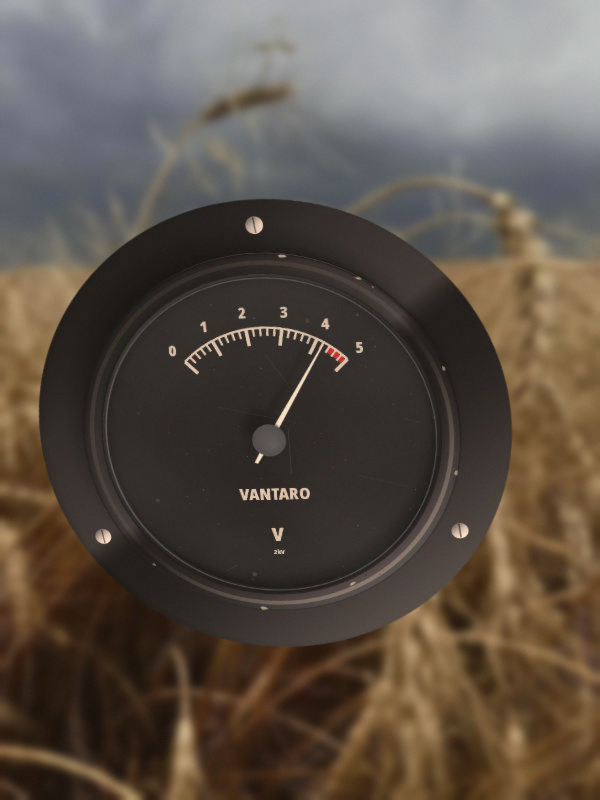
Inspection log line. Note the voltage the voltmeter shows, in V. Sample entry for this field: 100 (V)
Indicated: 4.2 (V)
